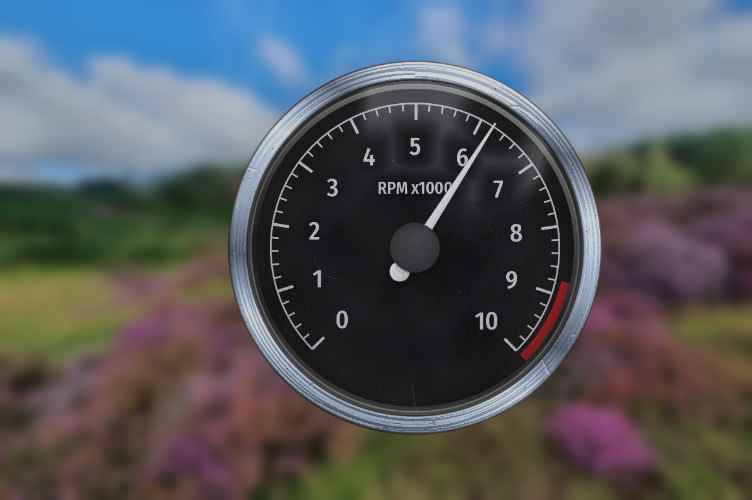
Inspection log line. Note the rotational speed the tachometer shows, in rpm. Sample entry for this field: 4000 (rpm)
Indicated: 6200 (rpm)
